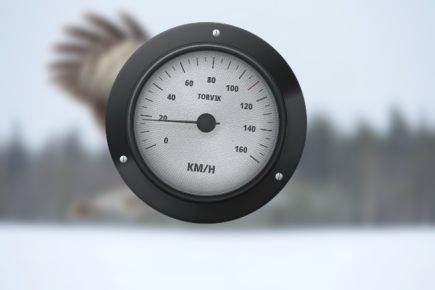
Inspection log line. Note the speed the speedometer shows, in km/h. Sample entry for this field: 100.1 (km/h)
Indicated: 17.5 (km/h)
